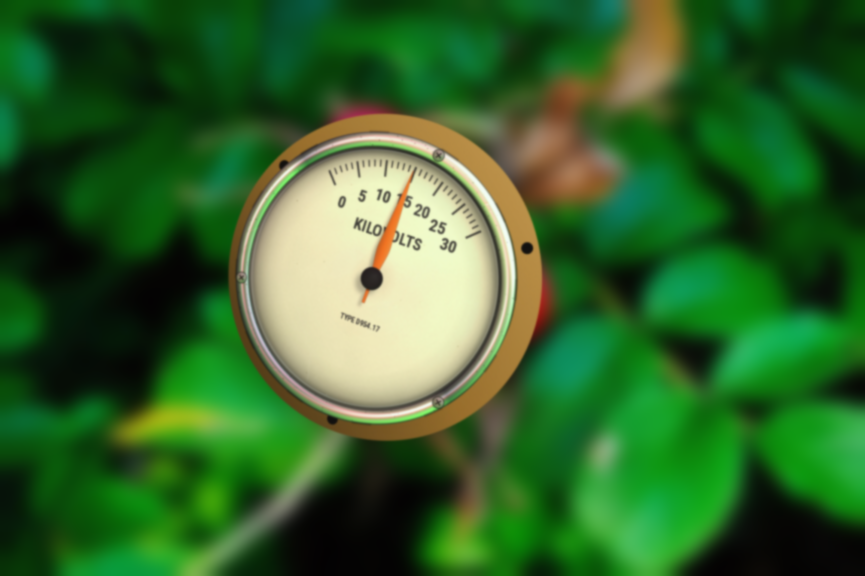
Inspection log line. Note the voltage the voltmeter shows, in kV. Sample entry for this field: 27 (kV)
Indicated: 15 (kV)
